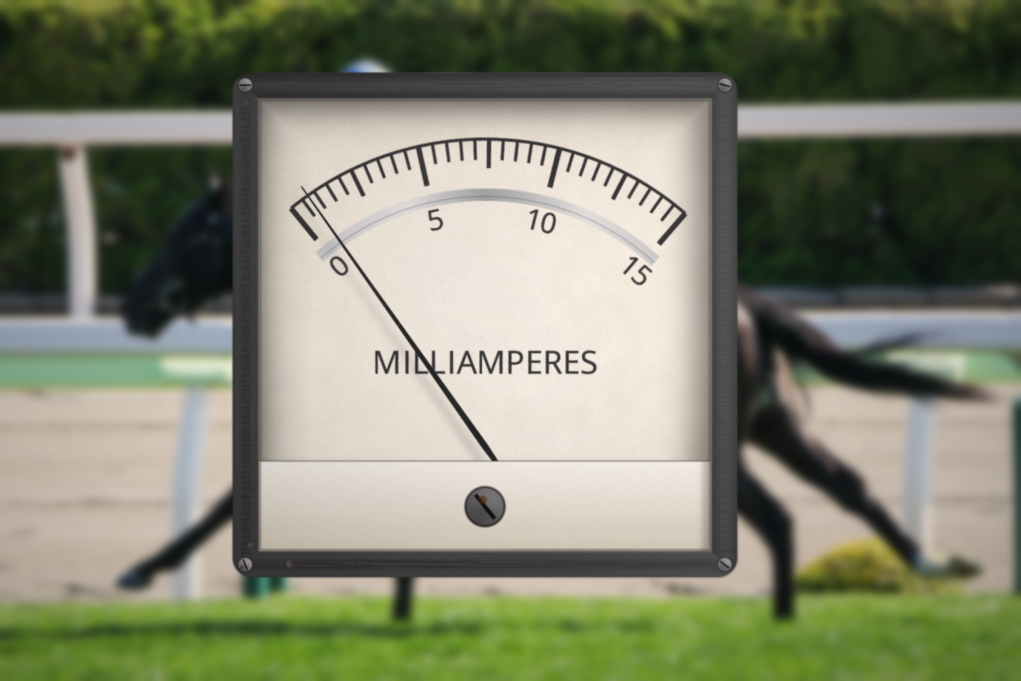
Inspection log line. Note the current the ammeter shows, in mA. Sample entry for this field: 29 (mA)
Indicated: 0.75 (mA)
